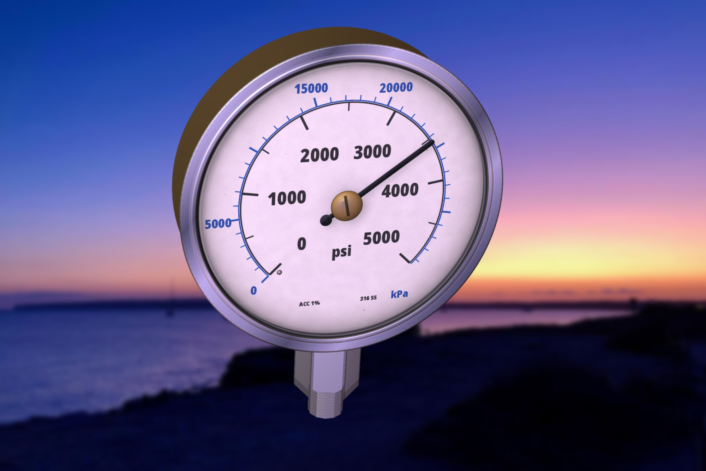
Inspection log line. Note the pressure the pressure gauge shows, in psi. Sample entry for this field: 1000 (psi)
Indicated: 3500 (psi)
